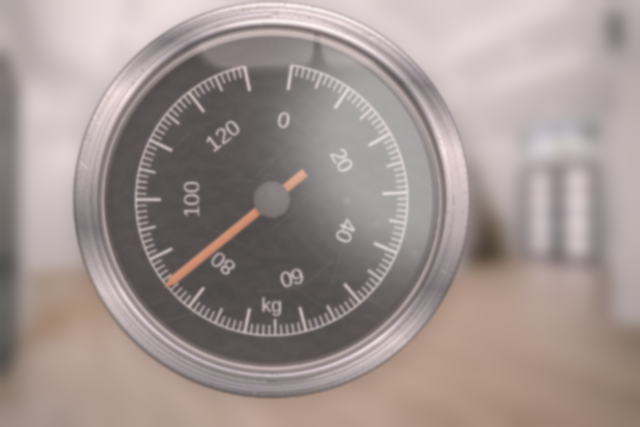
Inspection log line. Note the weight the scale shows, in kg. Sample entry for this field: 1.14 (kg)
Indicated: 85 (kg)
